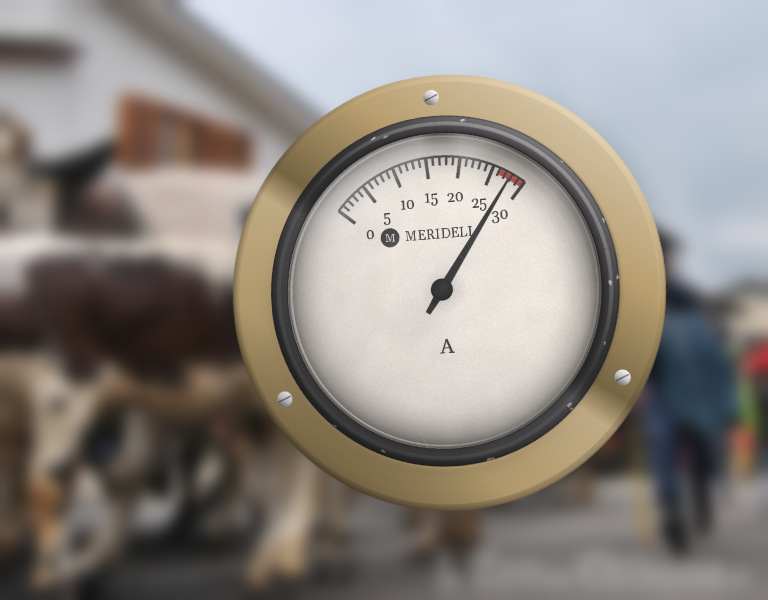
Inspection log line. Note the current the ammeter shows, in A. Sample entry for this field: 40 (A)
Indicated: 28 (A)
